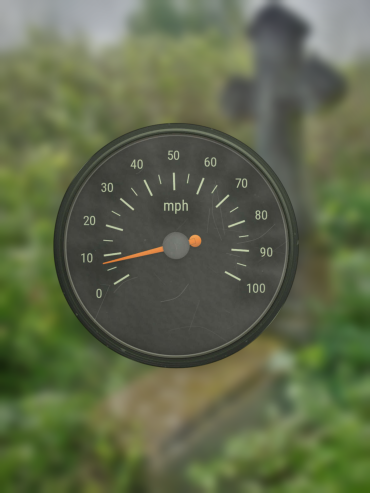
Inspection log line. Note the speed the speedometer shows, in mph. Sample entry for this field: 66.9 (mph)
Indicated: 7.5 (mph)
